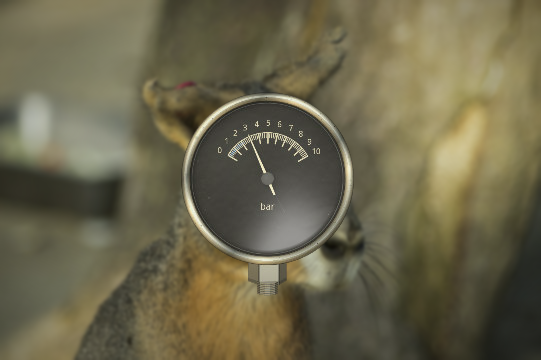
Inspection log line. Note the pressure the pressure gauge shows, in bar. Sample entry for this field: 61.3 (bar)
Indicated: 3 (bar)
